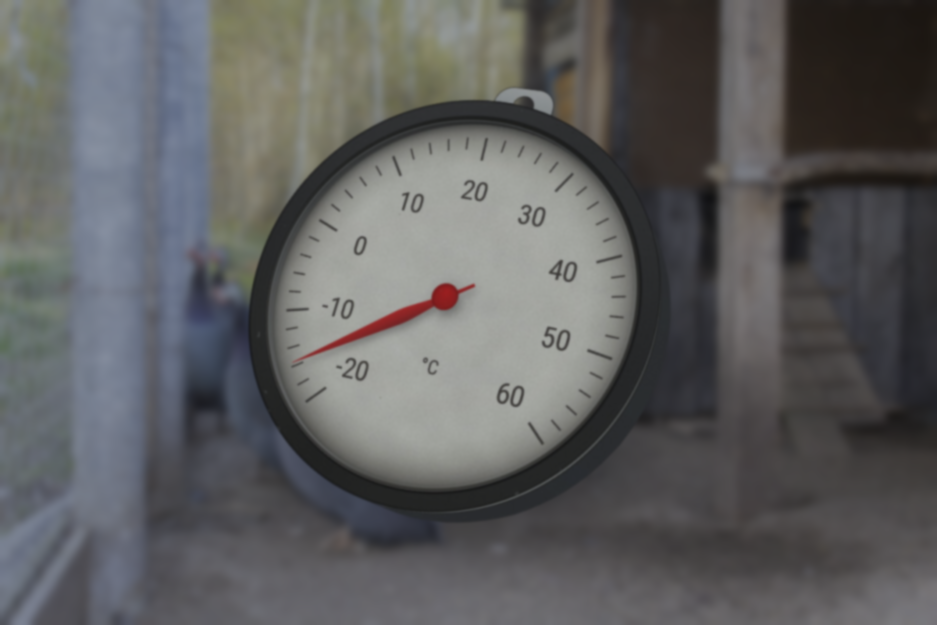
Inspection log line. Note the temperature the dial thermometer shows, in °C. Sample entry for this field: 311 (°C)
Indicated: -16 (°C)
